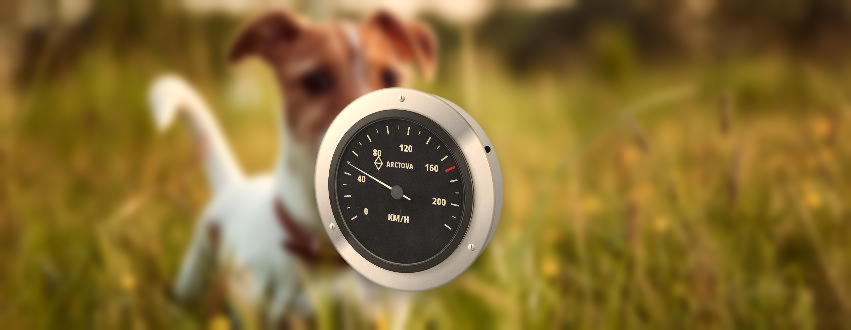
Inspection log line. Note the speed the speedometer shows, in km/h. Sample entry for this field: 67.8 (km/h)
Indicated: 50 (km/h)
